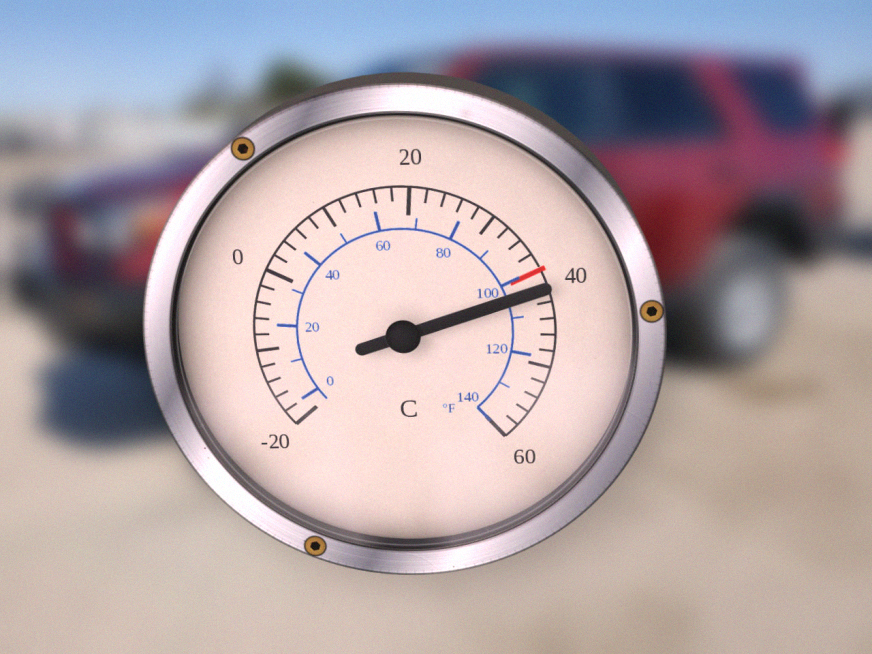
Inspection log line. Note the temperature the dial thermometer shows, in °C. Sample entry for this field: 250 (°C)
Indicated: 40 (°C)
